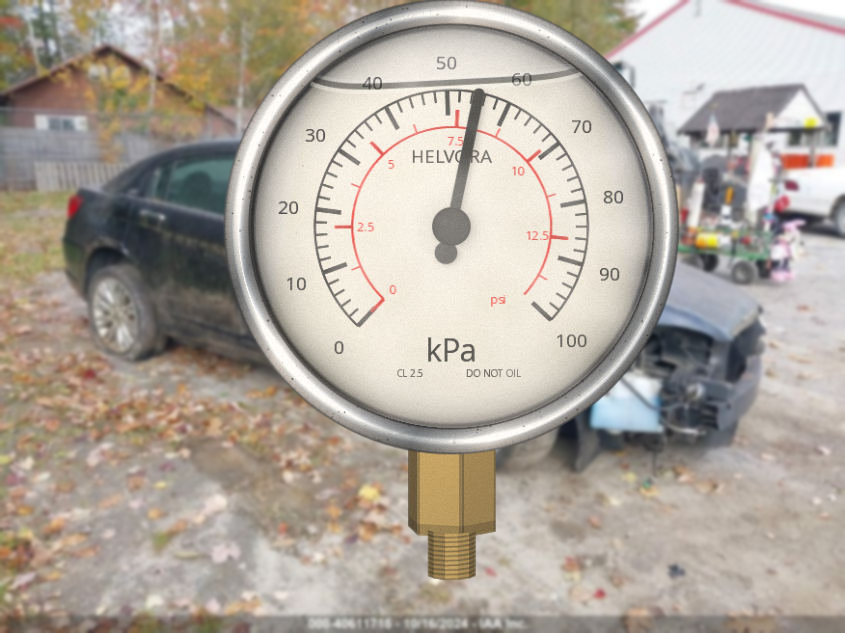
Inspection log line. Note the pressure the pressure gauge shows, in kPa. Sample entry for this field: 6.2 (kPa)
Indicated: 55 (kPa)
